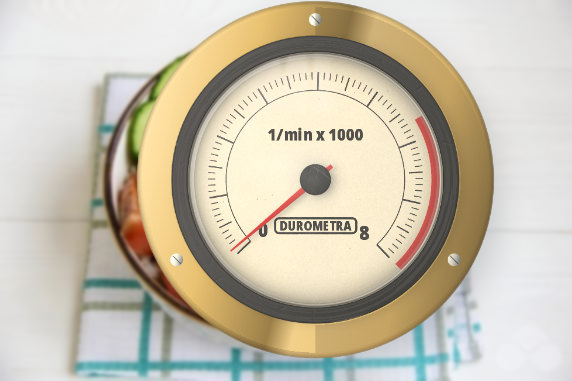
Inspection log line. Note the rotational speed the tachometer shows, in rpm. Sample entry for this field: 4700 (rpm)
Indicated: 100 (rpm)
